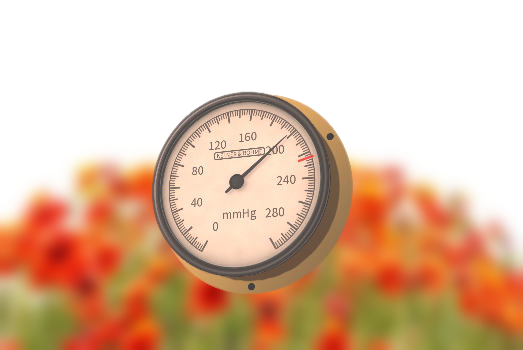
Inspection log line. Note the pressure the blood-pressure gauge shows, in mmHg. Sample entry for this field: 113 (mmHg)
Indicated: 200 (mmHg)
